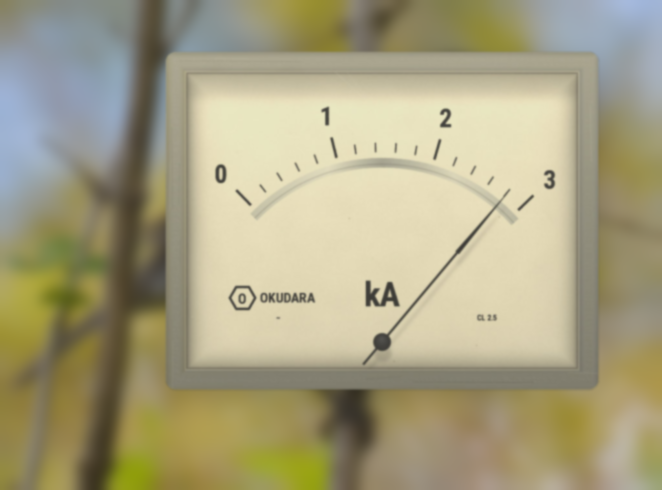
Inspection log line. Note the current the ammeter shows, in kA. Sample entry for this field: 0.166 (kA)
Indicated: 2.8 (kA)
